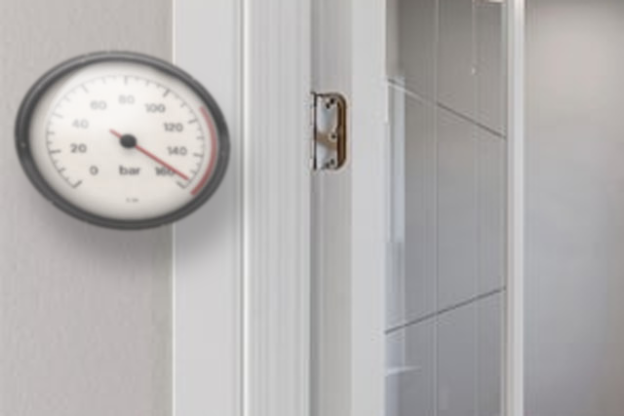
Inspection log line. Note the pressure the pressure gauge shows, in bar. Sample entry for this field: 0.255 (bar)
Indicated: 155 (bar)
